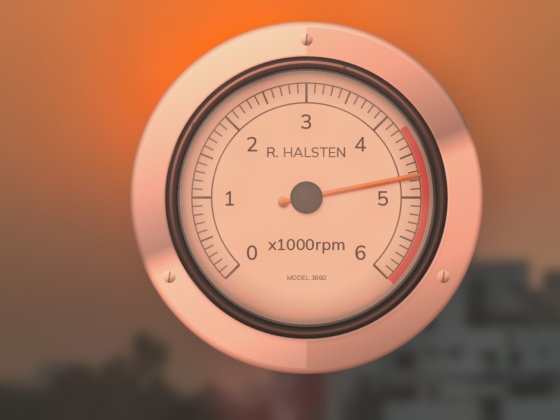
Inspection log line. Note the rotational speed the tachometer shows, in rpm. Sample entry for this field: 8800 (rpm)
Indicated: 4750 (rpm)
